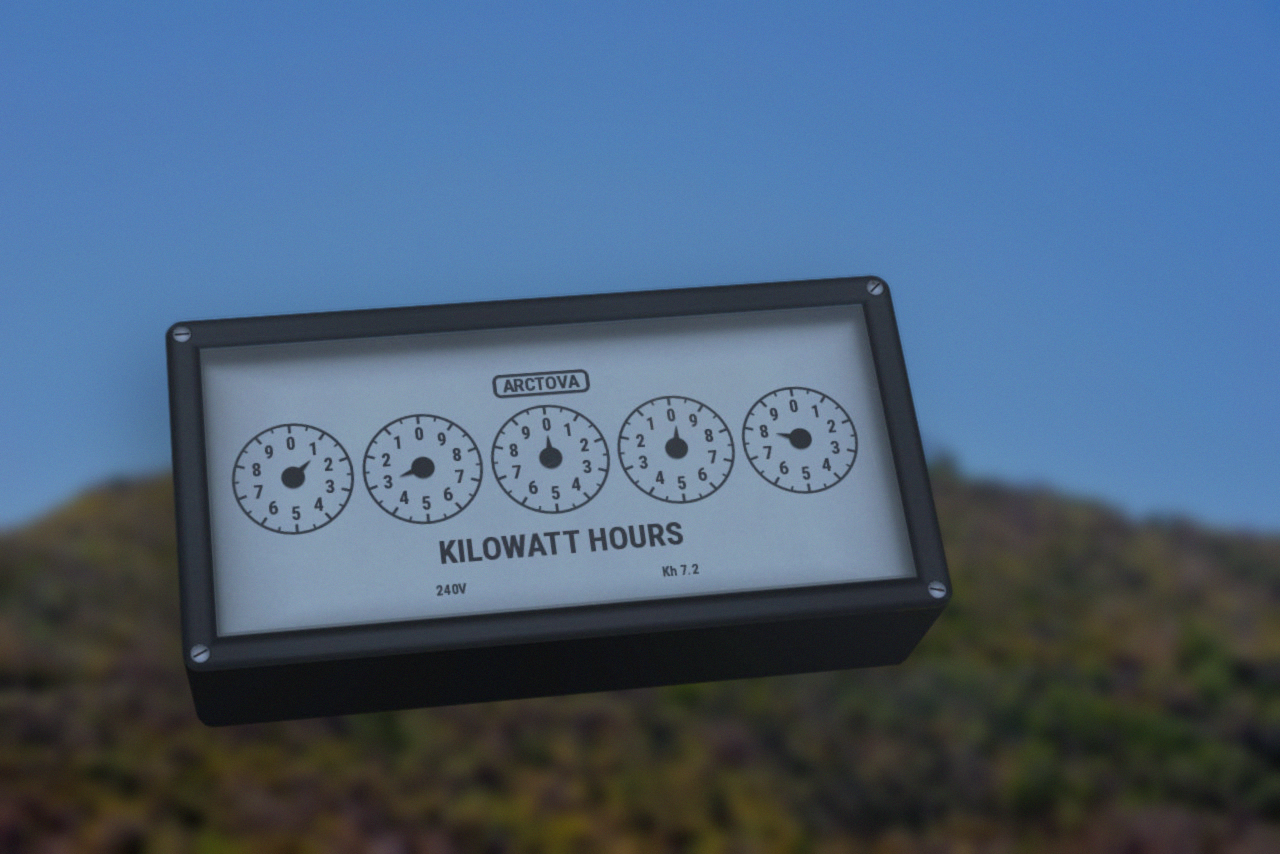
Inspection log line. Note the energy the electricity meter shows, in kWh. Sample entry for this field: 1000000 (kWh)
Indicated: 12998 (kWh)
